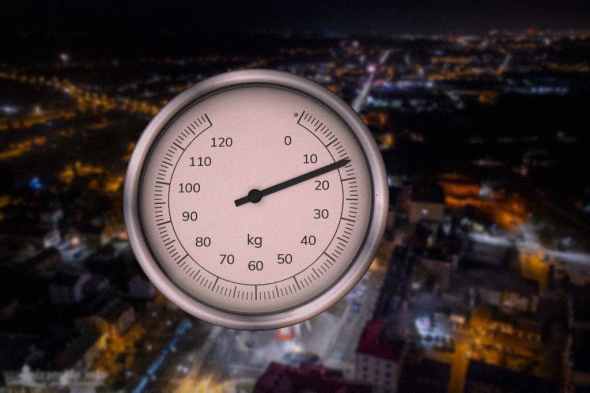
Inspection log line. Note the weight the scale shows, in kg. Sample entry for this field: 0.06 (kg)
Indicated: 16 (kg)
